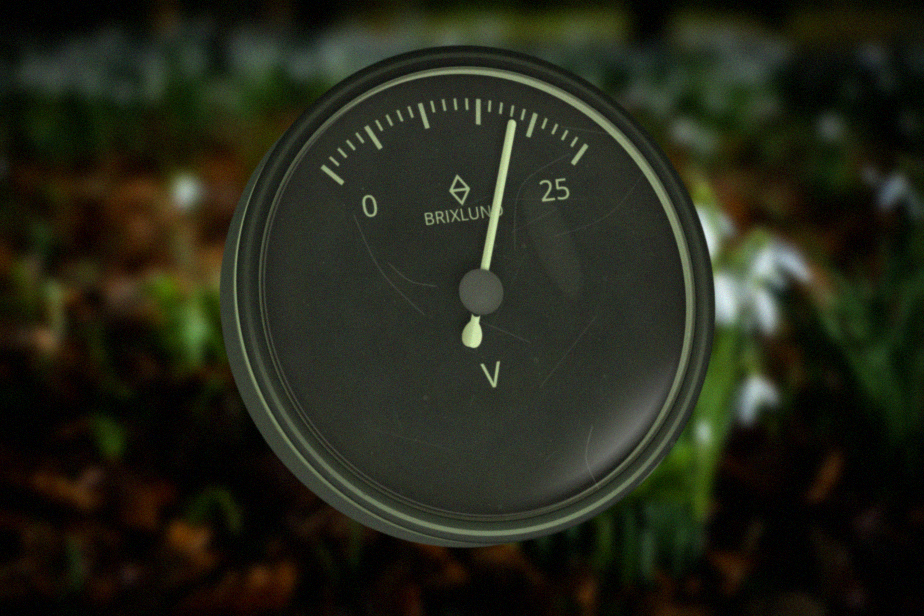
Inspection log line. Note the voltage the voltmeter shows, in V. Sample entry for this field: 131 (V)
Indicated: 18 (V)
